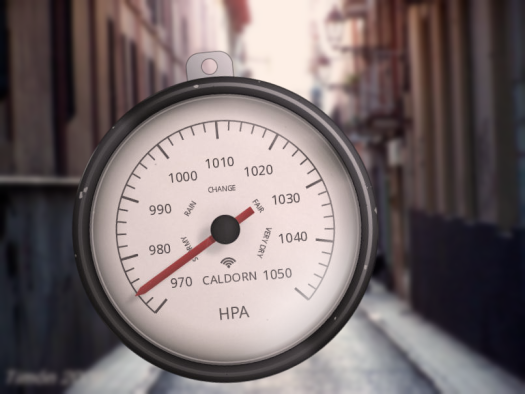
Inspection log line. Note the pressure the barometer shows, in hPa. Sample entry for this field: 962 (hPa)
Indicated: 974 (hPa)
